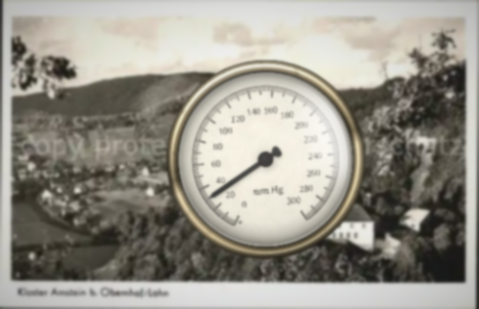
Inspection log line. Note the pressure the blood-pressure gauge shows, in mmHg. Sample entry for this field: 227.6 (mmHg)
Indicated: 30 (mmHg)
